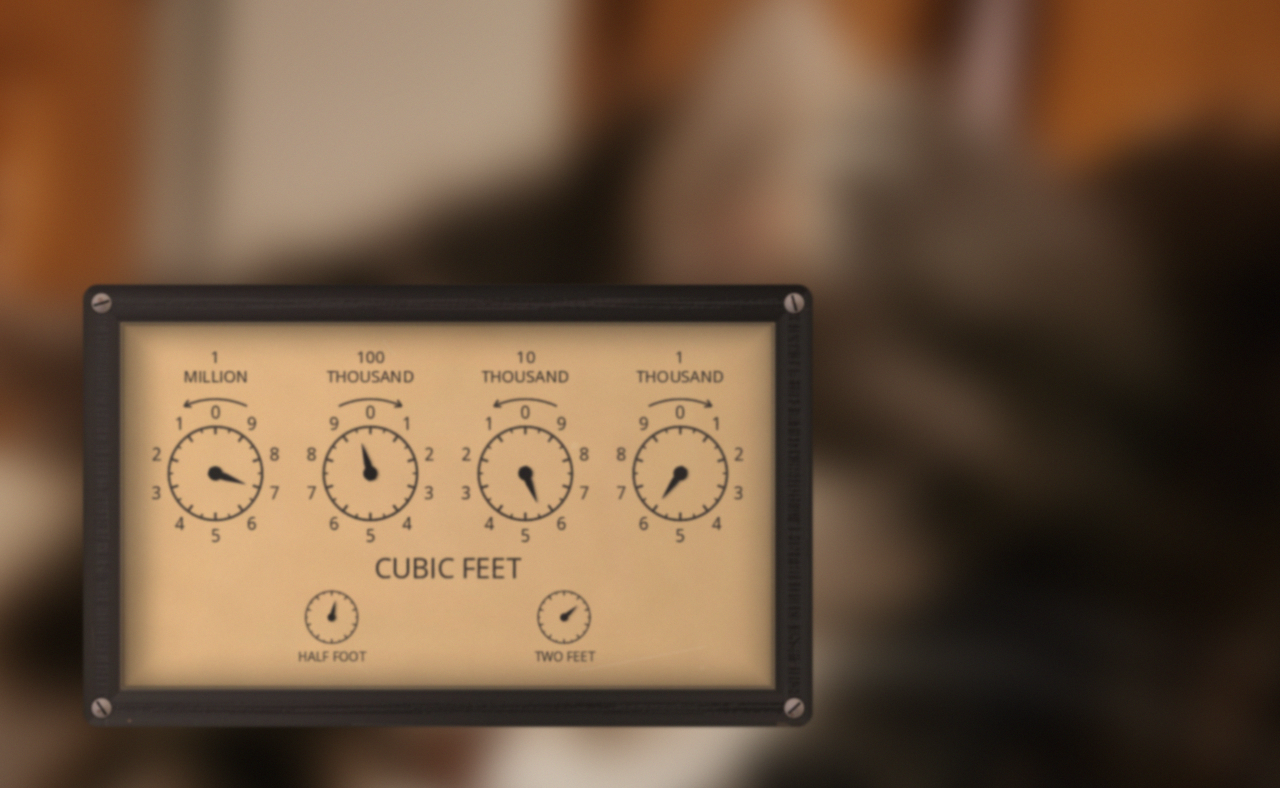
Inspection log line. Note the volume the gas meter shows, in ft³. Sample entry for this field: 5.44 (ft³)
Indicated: 695600 (ft³)
